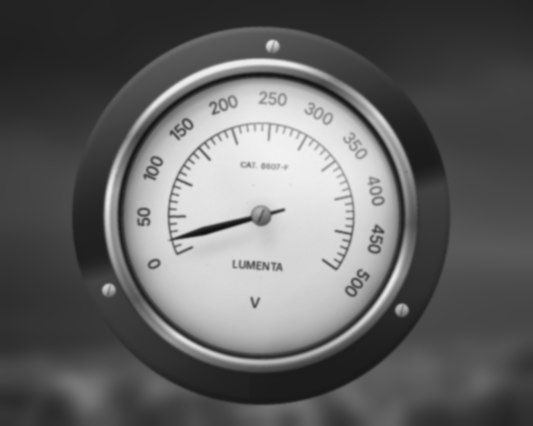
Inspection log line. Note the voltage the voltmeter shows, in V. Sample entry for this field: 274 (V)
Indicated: 20 (V)
